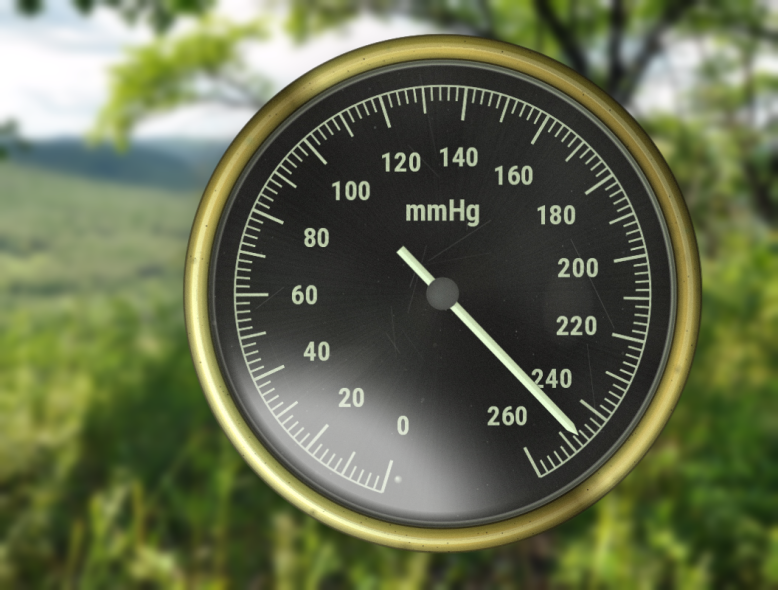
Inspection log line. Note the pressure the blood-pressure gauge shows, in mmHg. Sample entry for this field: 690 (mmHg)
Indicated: 247 (mmHg)
